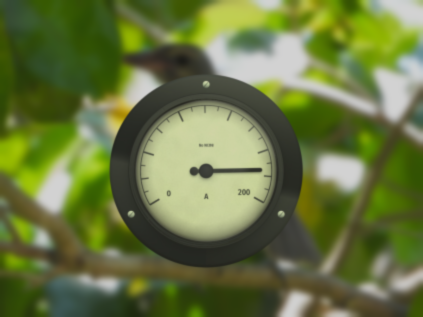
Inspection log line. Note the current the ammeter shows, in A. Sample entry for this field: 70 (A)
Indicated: 175 (A)
